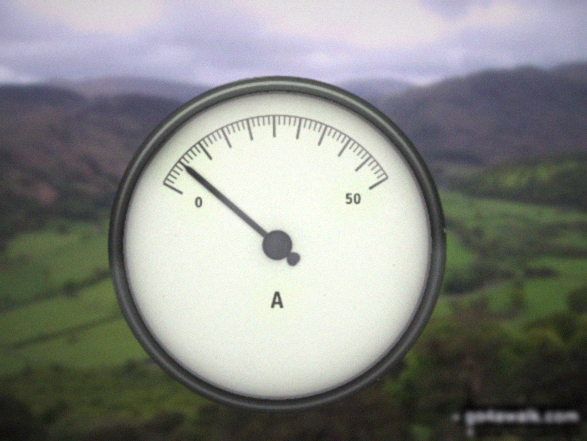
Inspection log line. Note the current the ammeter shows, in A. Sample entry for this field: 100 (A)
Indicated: 5 (A)
